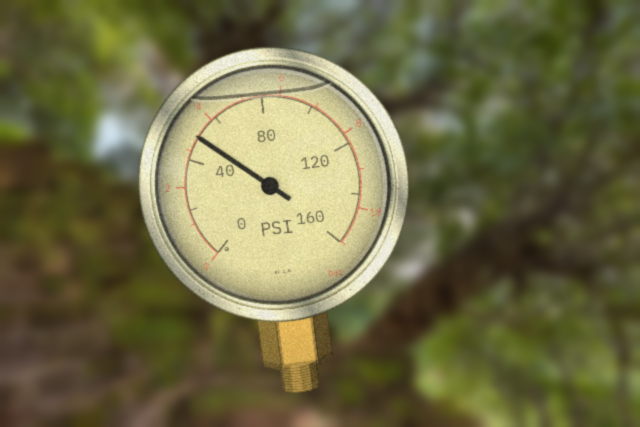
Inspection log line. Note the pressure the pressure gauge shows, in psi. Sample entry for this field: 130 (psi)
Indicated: 50 (psi)
